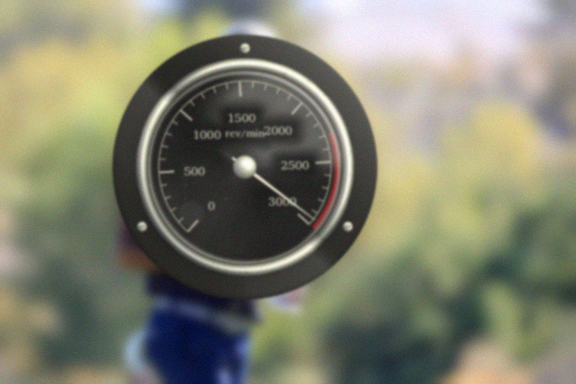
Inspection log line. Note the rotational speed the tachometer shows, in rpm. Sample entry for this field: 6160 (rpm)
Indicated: 2950 (rpm)
